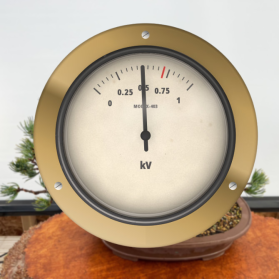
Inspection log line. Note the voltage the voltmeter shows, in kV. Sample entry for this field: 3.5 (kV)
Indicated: 0.5 (kV)
